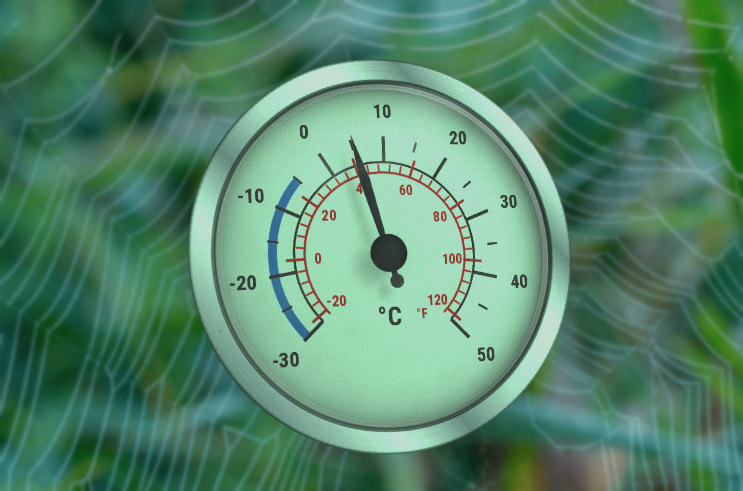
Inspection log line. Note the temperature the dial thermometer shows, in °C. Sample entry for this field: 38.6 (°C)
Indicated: 5 (°C)
